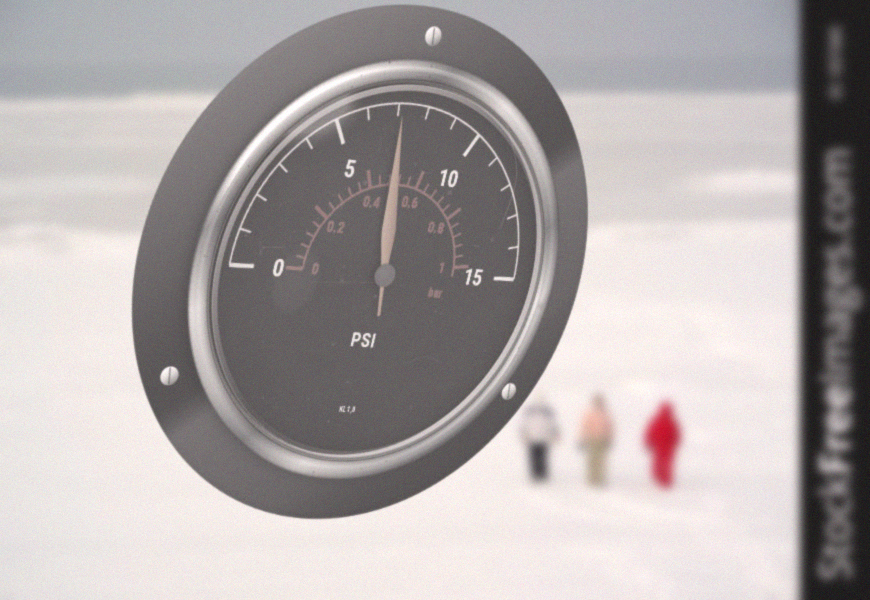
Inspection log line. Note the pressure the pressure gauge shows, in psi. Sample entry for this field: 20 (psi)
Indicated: 7 (psi)
